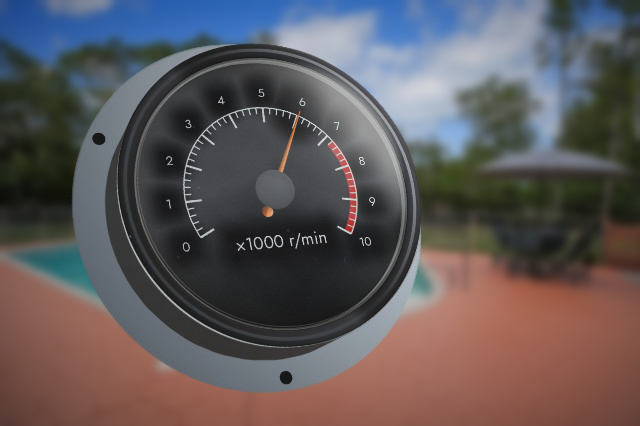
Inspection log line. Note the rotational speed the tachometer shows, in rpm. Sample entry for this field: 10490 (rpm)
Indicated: 6000 (rpm)
